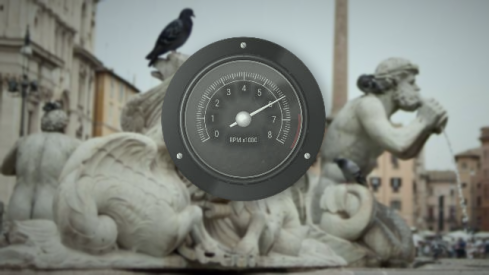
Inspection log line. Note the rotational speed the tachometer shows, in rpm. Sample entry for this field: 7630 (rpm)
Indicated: 6000 (rpm)
